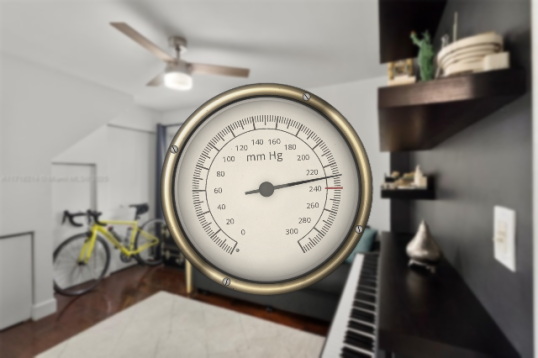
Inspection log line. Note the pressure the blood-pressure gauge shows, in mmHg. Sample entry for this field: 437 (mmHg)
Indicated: 230 (mmHg)
